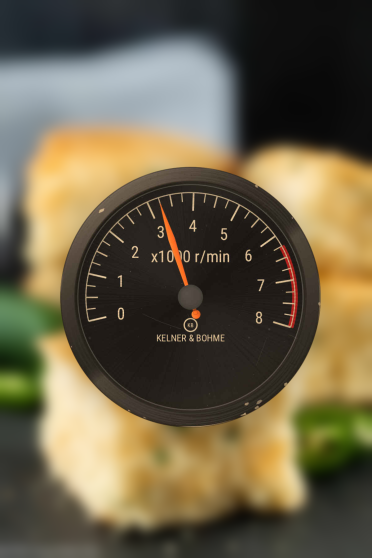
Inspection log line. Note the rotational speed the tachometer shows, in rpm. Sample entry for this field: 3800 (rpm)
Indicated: 3250 (rpm)
